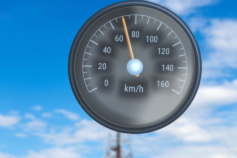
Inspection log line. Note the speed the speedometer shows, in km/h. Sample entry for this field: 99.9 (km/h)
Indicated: 70 (km/h)
